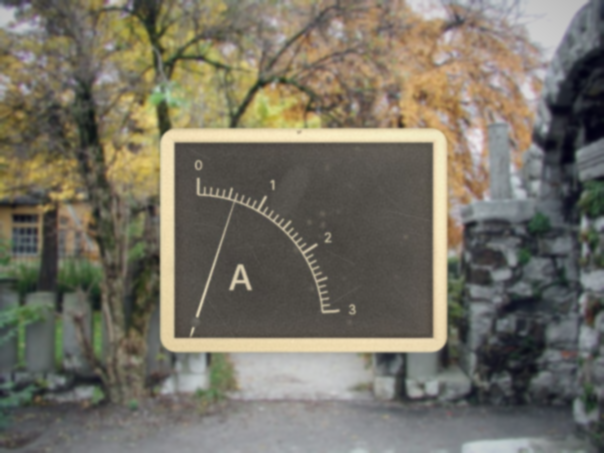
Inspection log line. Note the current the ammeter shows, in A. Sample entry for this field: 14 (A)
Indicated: 0.6 (A)
